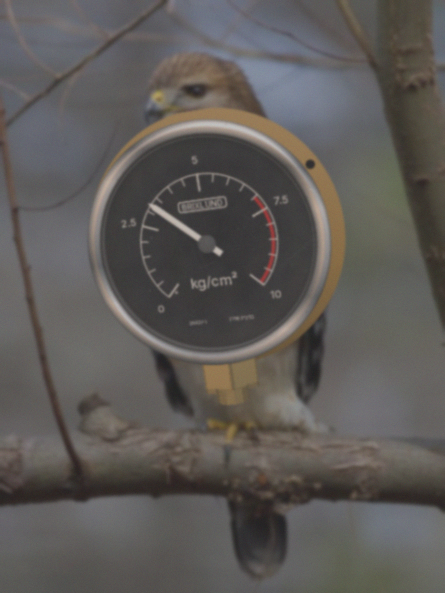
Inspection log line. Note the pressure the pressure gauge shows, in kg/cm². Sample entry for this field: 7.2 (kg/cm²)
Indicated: 3.25 (kg/cm²)
